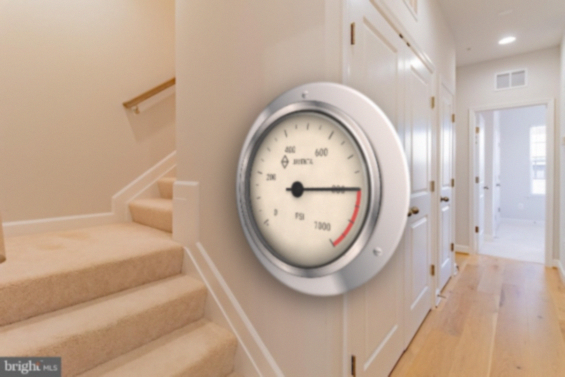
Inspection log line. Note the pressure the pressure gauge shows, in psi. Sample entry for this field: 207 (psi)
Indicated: 800 (psi)
